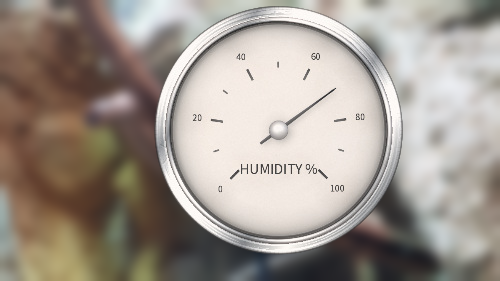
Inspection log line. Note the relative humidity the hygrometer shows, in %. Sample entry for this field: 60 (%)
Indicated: 70 (%)
